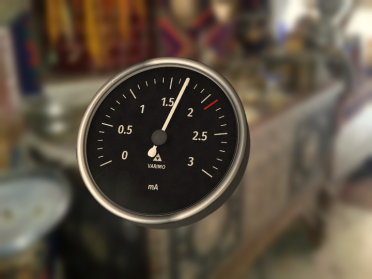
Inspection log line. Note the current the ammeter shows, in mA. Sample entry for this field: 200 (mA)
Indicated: 1.7 (mA)
